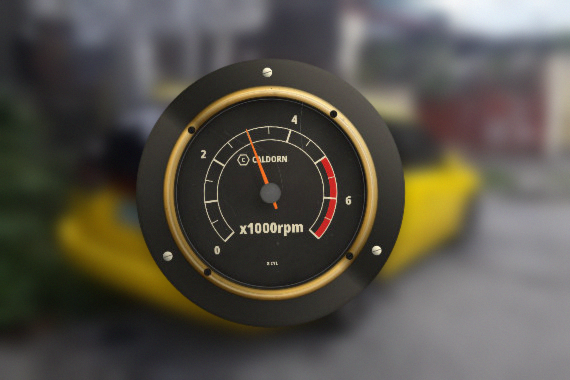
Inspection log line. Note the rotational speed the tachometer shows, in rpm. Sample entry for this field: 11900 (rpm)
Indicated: 3000 (rpm)
